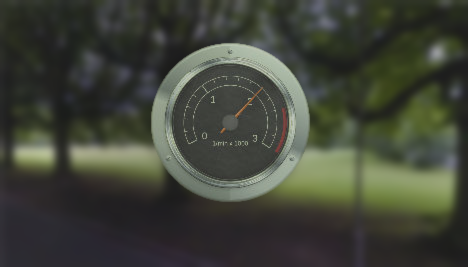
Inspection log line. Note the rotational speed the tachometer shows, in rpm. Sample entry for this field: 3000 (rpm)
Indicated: 2000 (rpm)
